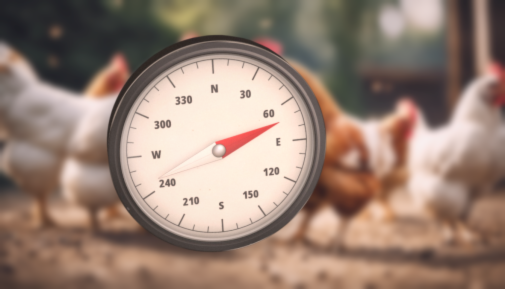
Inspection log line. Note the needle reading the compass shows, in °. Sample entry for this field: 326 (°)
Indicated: 70 (°)
